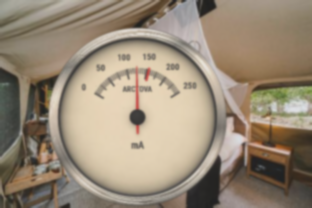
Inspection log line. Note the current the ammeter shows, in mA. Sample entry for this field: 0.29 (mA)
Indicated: 125 (mA)
